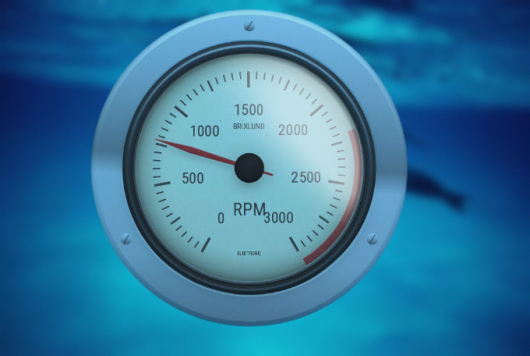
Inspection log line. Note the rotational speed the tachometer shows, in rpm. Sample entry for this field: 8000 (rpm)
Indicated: 775 (rpm)
